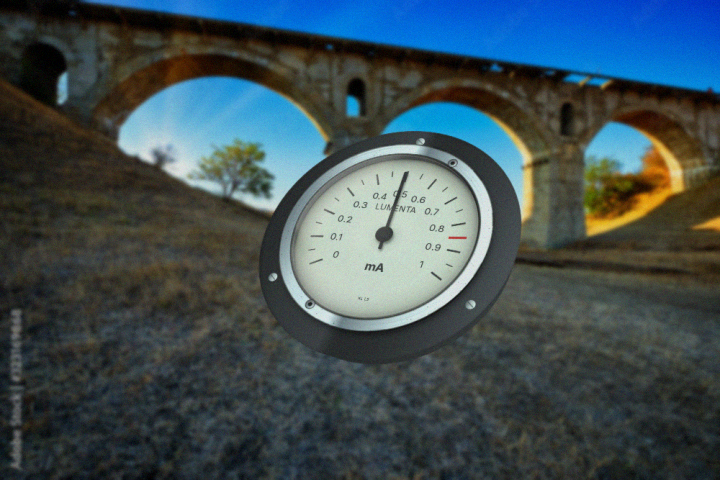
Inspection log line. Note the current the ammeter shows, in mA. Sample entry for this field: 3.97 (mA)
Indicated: 0.5 (mA)
